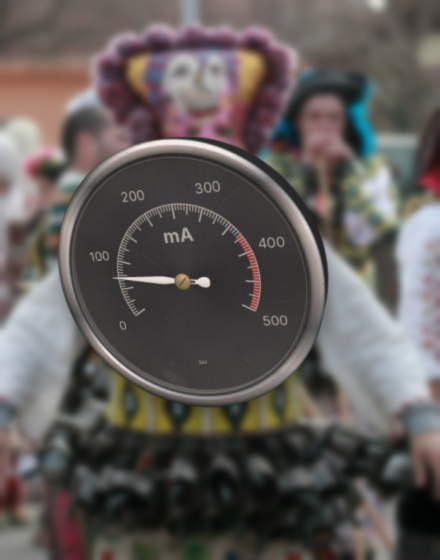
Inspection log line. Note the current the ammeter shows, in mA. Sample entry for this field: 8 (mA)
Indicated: 75 (mA)
